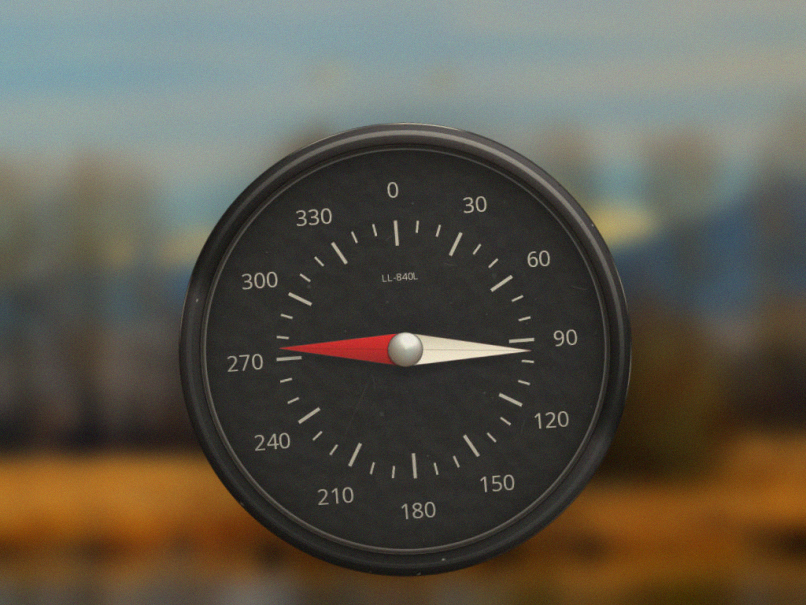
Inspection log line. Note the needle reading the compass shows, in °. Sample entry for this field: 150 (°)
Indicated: 275 (°)
